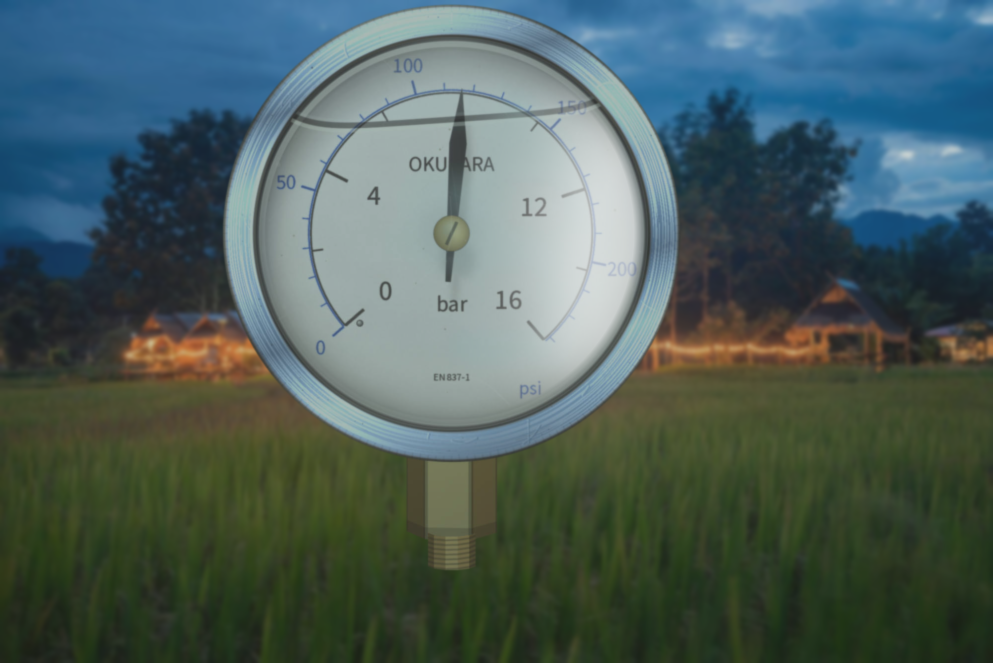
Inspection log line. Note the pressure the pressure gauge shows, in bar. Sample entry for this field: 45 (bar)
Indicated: 8 (bar)
